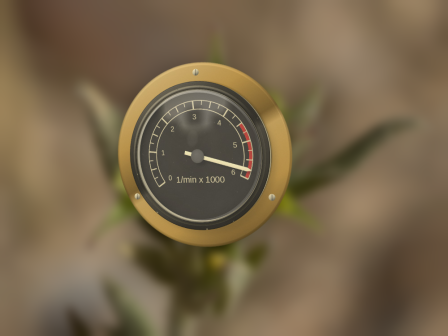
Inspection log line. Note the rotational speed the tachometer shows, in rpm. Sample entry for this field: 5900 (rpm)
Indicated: 5750 (rpm)
